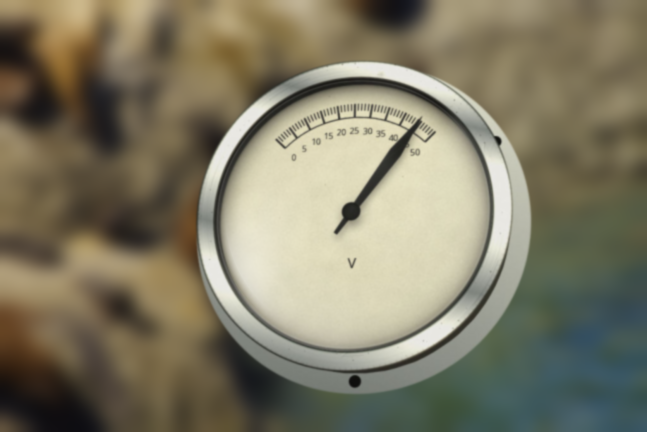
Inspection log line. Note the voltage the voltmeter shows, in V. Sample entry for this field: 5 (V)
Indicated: 45 (V)
